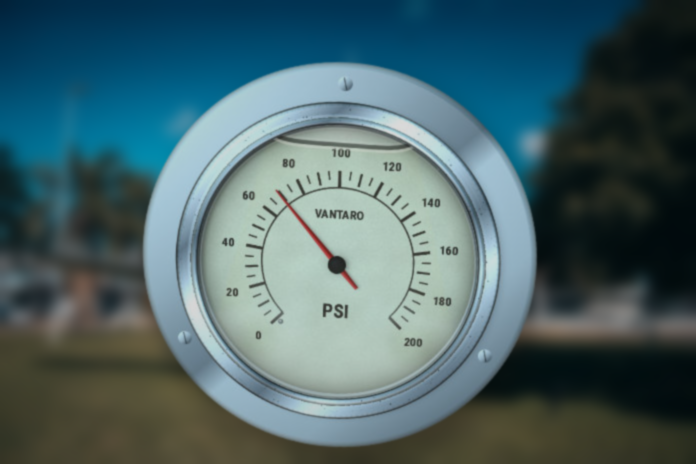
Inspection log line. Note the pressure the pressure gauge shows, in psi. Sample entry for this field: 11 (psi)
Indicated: 70 (psi)
